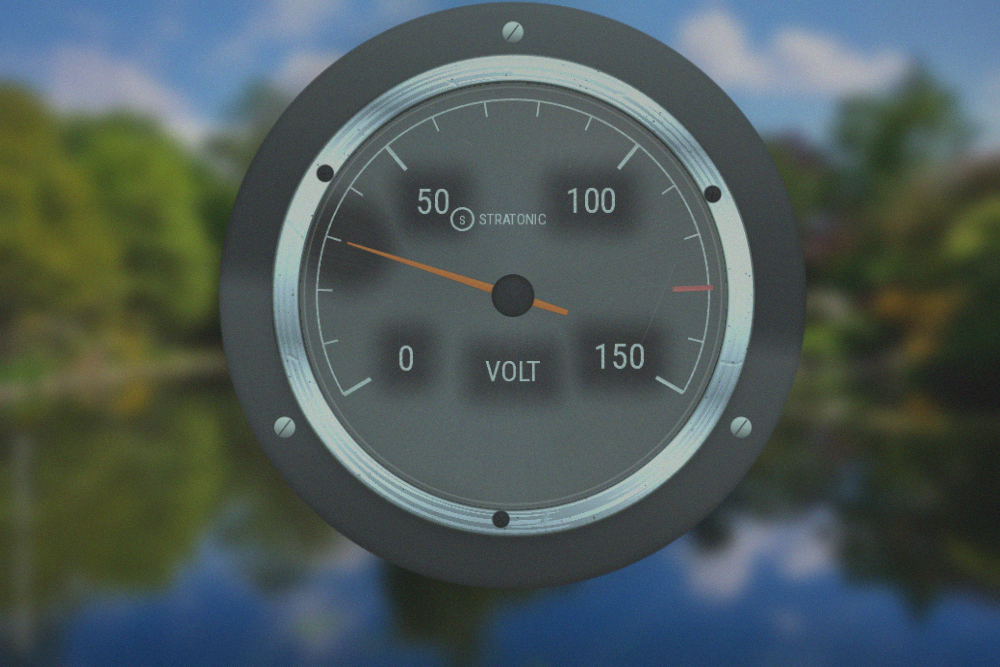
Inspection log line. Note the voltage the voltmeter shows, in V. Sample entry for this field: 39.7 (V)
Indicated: 30 (V)
